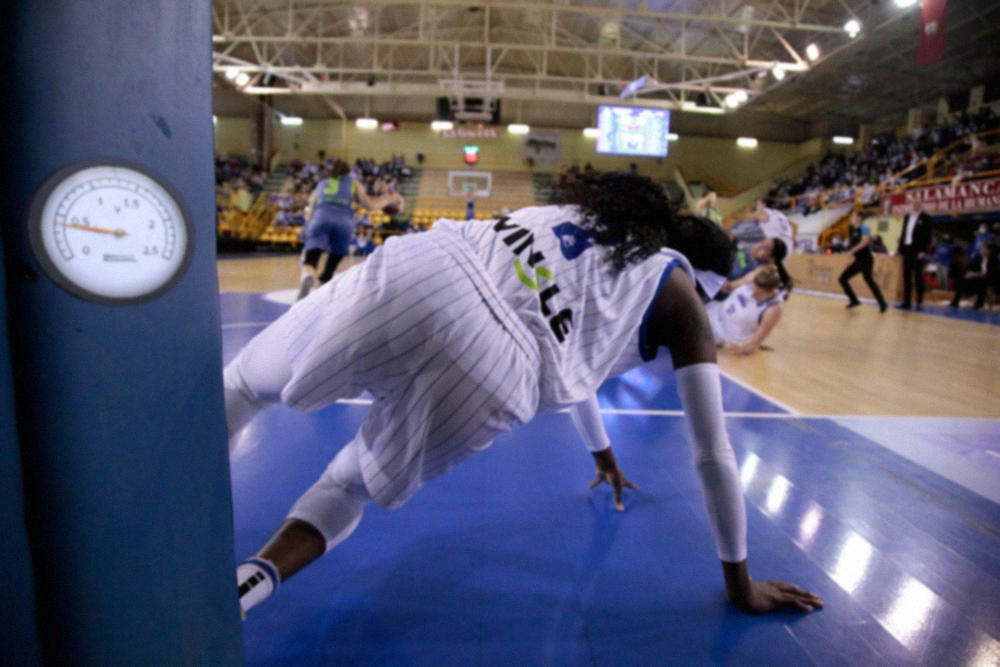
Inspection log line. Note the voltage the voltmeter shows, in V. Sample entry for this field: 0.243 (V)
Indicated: 0.4 (V)
